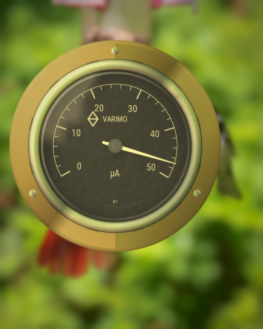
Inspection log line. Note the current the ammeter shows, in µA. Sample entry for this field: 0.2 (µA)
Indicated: 47 (µA)
